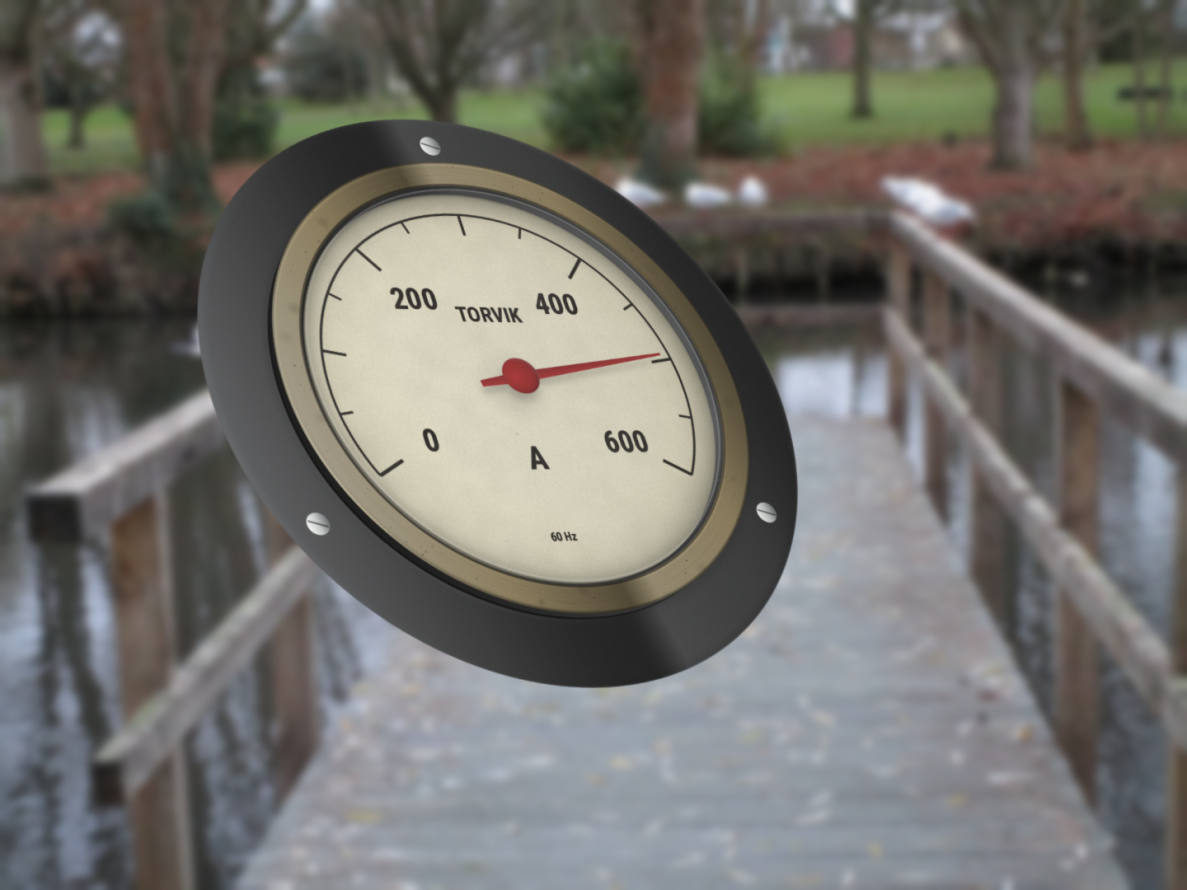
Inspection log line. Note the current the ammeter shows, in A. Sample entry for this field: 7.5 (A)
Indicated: 500 (A)
